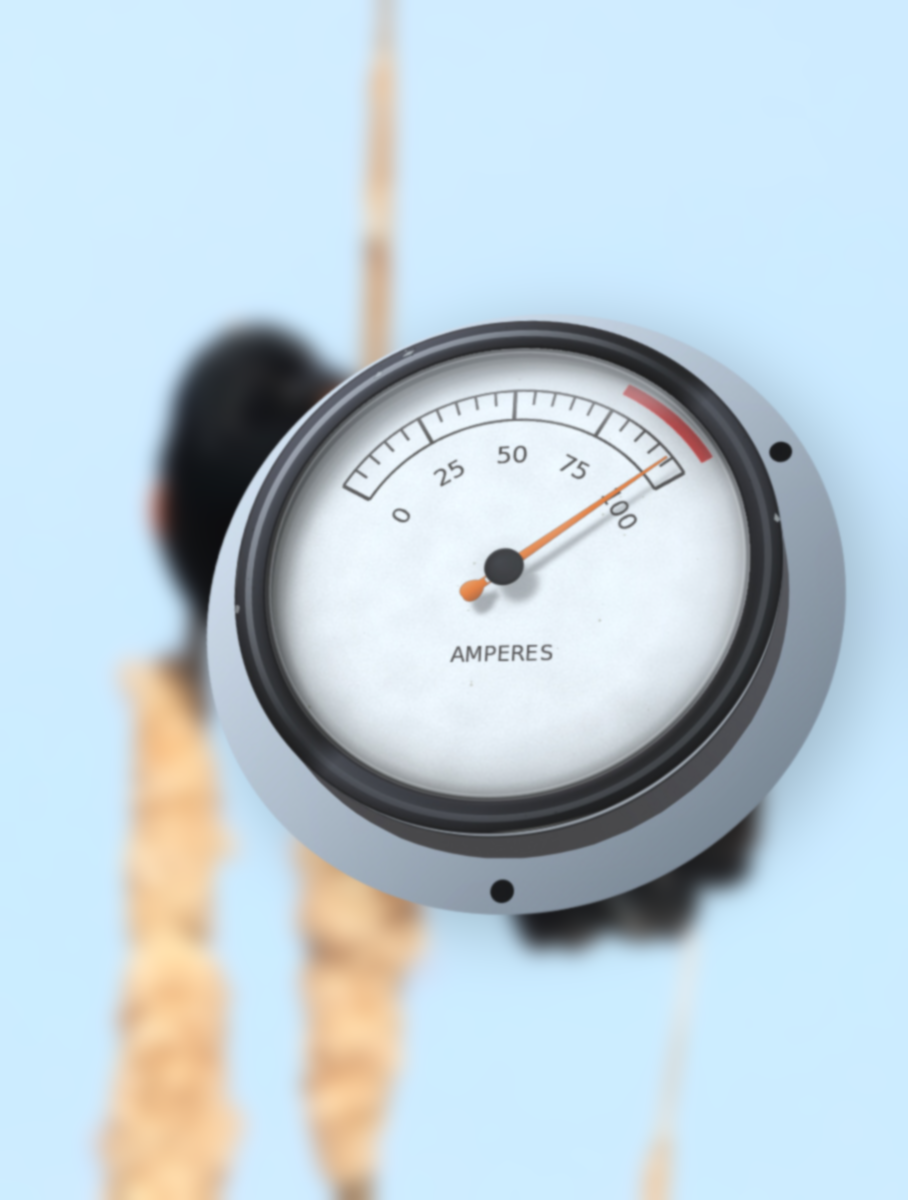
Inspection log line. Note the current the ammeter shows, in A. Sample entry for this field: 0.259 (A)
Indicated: 95 (A)
